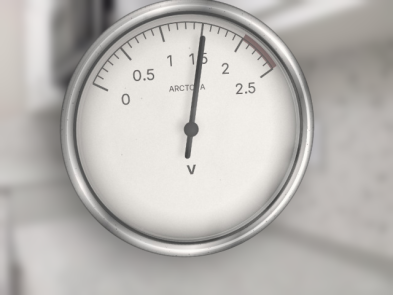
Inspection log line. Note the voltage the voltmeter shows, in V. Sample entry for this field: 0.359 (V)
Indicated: 1.5 (V)
